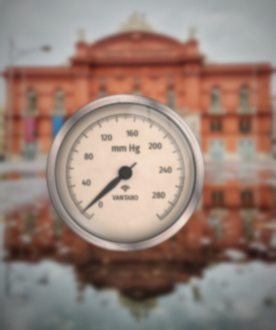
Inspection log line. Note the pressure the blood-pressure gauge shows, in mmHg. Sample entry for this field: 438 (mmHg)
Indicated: 10 (mmHg)
